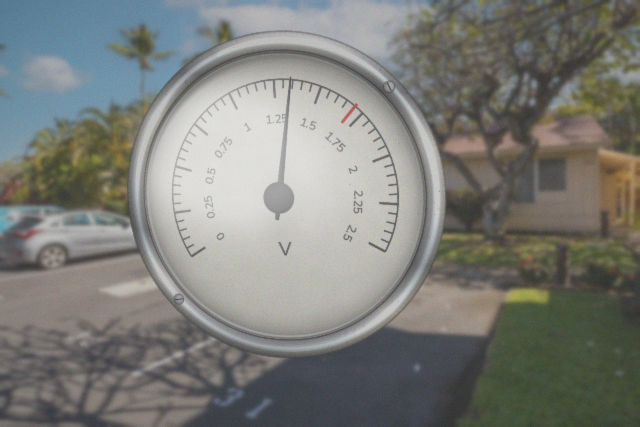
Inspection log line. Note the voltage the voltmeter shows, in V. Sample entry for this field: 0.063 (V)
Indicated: 1.35 (V)
